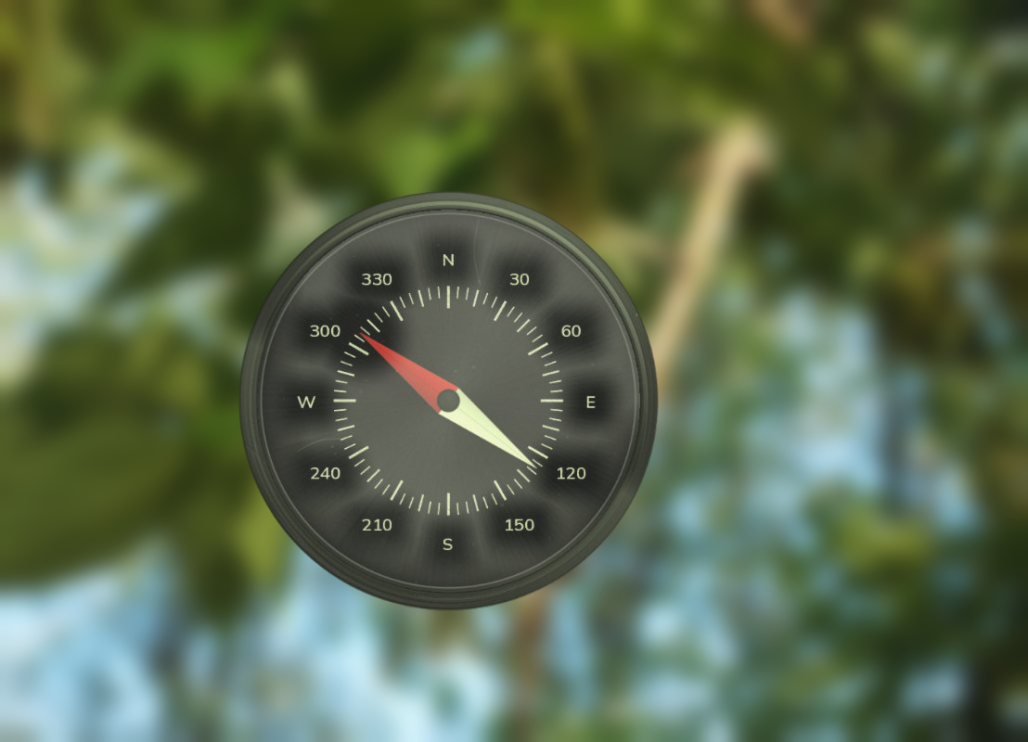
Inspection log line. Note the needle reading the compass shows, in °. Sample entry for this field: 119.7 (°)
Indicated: 307.5 (°)
